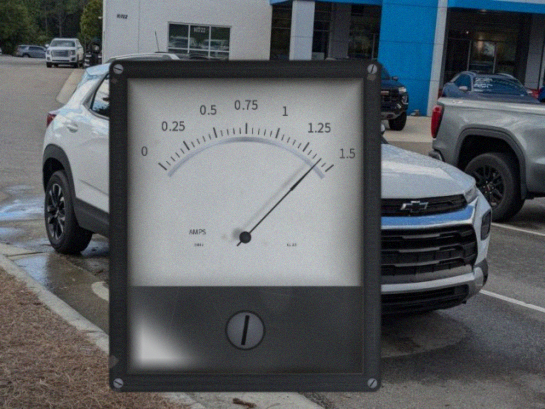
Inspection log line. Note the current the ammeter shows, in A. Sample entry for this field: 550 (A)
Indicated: 1.4 (A)
